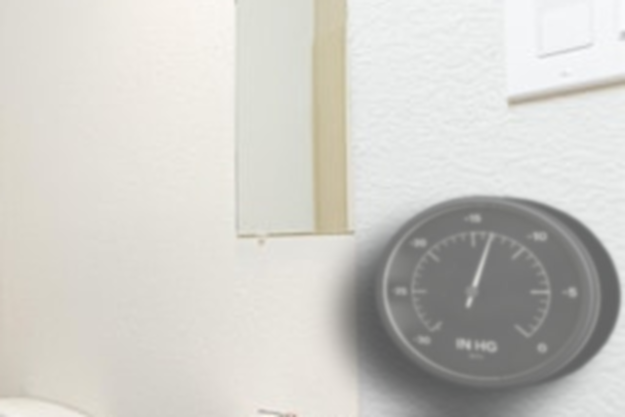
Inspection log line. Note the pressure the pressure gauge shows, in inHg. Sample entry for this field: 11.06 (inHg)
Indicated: -13 (inHg)
